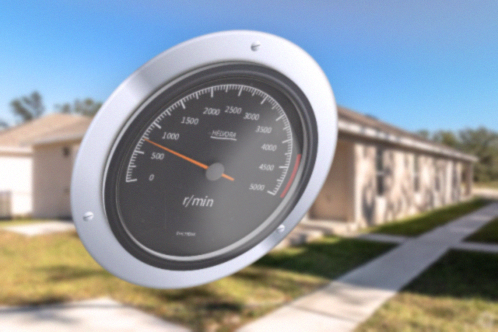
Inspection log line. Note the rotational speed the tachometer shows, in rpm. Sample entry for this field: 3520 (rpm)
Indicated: 750 (rpm)
